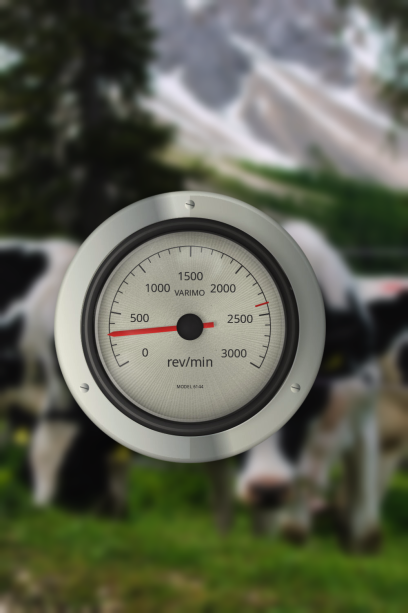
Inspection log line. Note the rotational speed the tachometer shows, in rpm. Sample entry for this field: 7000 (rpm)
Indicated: 300 (rpm)
